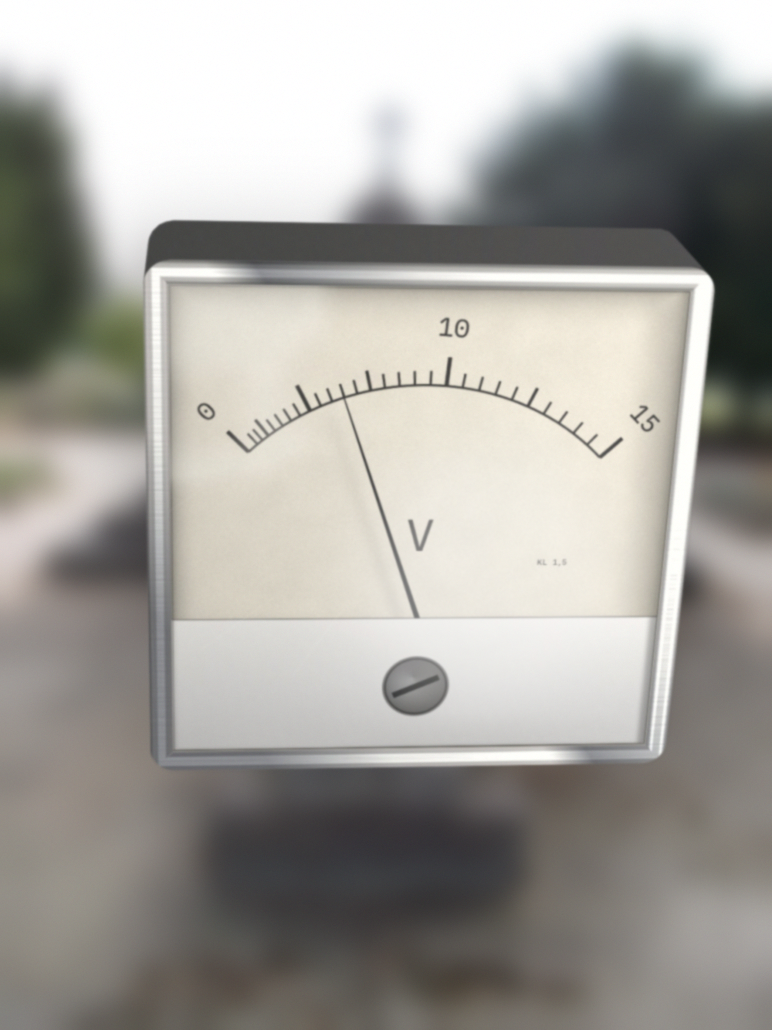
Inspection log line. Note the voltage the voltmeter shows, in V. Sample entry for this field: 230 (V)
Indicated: 6.5 (V)
